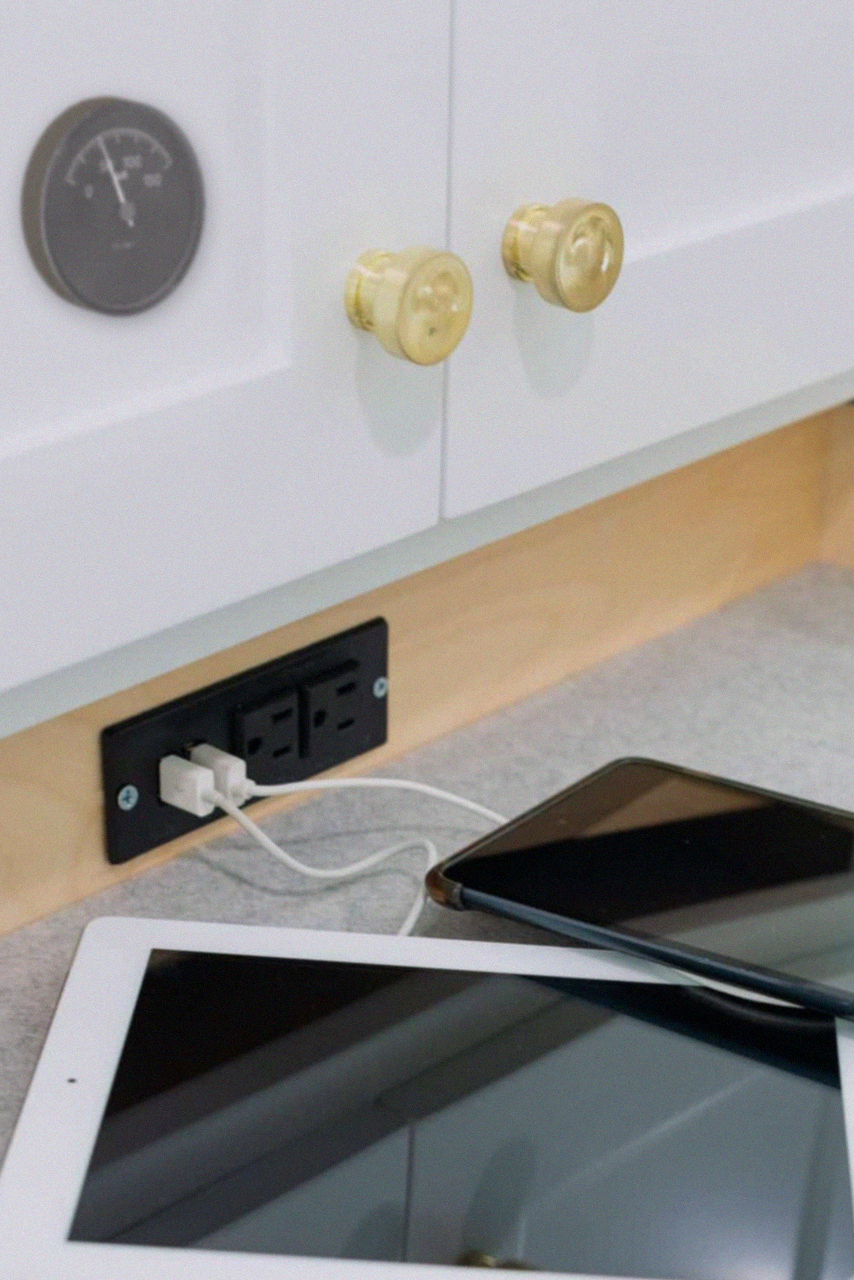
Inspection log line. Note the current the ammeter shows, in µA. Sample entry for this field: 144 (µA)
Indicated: 50 (µA)
